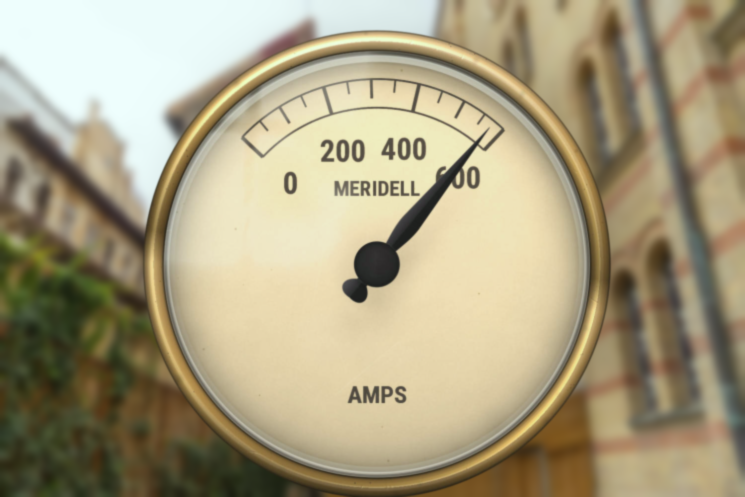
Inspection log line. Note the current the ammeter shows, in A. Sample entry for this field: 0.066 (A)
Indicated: 575 (A)
